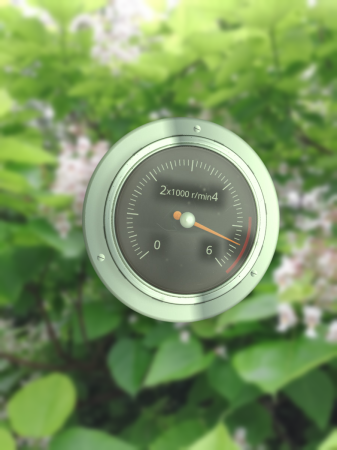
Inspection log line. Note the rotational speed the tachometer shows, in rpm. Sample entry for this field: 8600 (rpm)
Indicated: 5400 (rpm)
